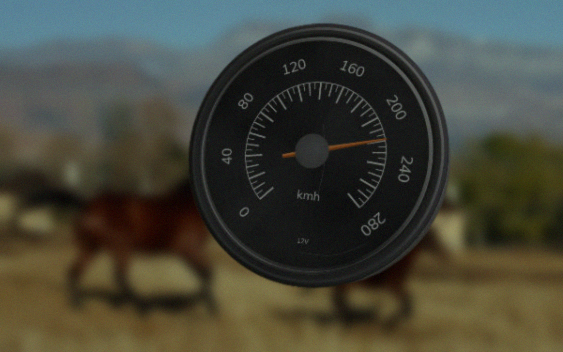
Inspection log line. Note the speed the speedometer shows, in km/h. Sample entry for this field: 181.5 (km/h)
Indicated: 220 (km/h)
